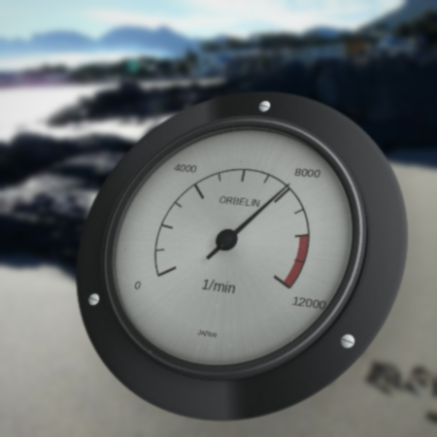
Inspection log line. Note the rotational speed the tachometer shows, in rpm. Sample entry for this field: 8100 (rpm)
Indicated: 8000 (rpm)
